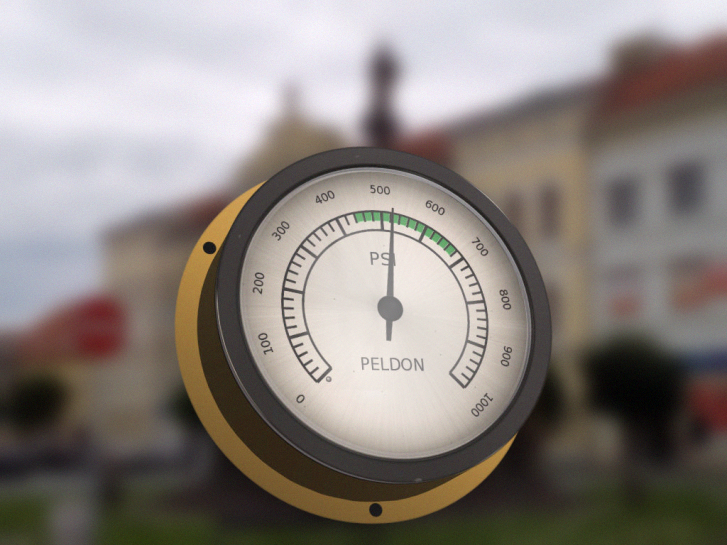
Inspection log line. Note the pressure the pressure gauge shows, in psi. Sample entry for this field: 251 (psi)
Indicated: 520 (psi)
